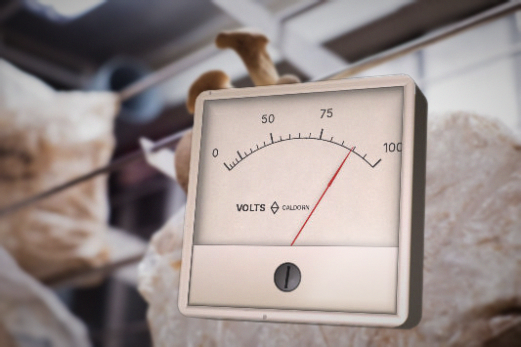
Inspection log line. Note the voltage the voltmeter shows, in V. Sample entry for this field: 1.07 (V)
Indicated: 90 (V)
